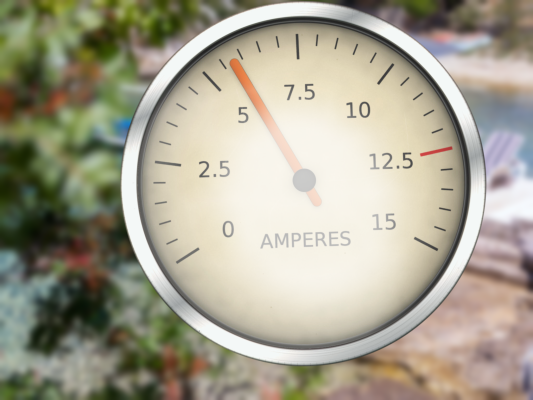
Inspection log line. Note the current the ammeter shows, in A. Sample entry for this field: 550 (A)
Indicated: 5.75 (A)
